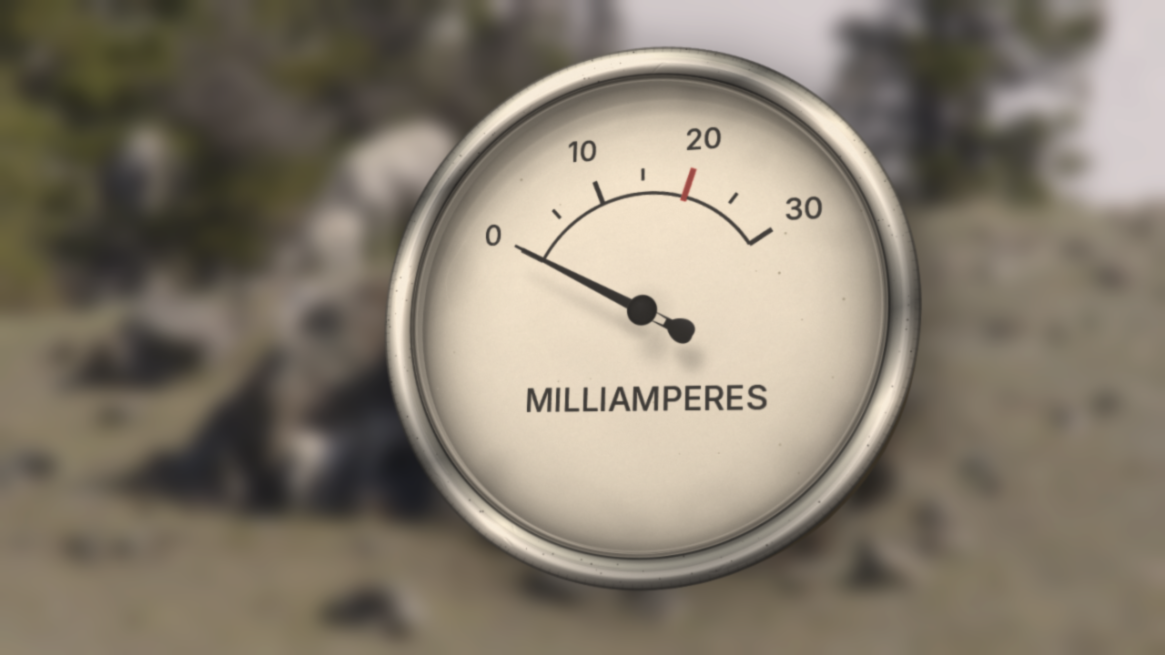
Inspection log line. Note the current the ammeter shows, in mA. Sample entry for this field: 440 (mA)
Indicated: 0 (mA)
